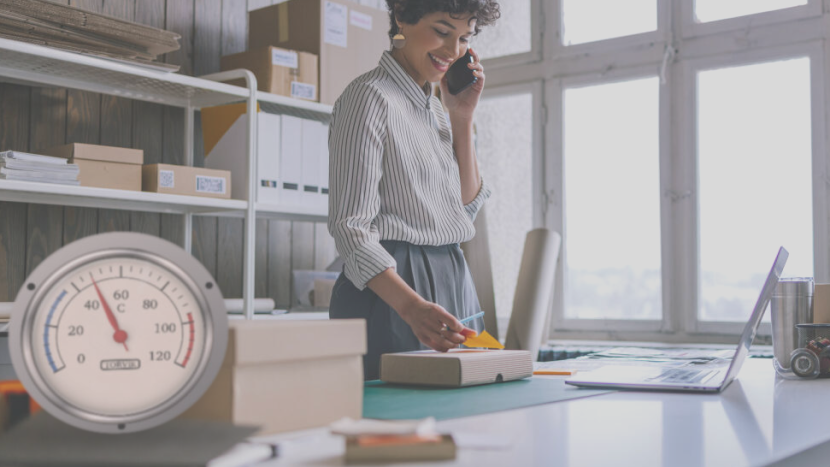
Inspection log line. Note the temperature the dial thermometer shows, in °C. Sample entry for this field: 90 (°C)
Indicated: 48 (°C)
